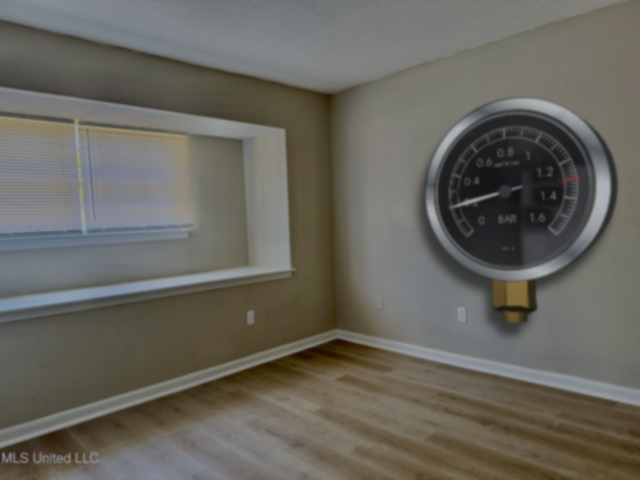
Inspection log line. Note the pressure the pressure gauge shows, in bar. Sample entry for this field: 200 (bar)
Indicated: 0.2 (bar)
